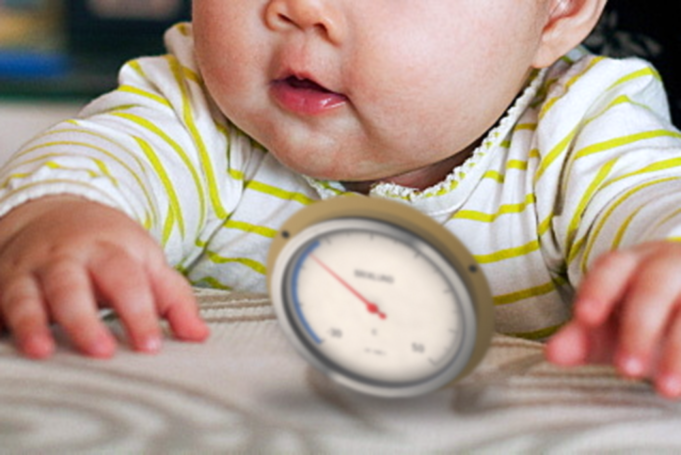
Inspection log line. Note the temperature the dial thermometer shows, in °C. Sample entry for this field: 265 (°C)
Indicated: -5 (°C)
